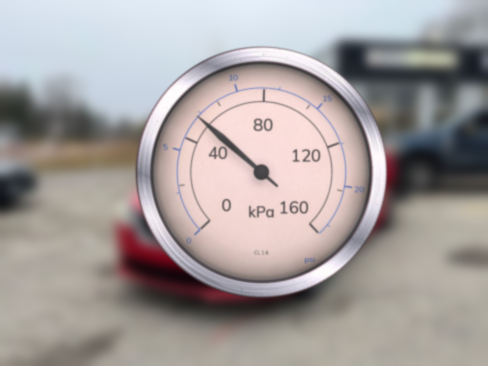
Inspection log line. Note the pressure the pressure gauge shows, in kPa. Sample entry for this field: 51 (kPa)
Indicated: 50 (kPa)
